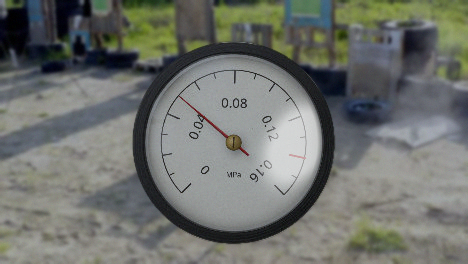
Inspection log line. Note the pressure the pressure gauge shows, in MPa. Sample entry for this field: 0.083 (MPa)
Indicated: 0.05 (MPa)
